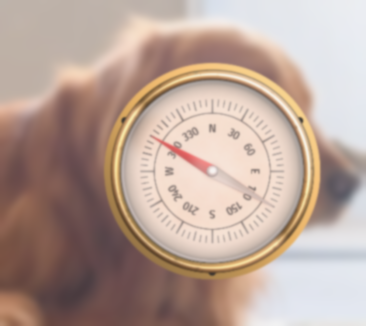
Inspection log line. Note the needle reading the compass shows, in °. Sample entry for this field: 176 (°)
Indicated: 300 (°)
